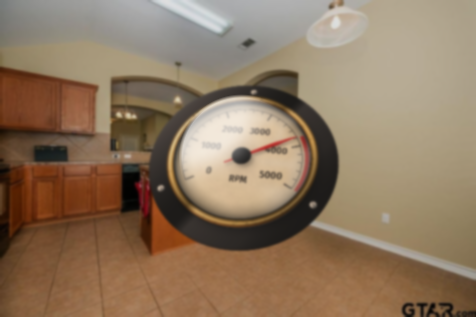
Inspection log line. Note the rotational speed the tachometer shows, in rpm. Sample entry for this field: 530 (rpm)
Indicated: 3800 (rpm)
